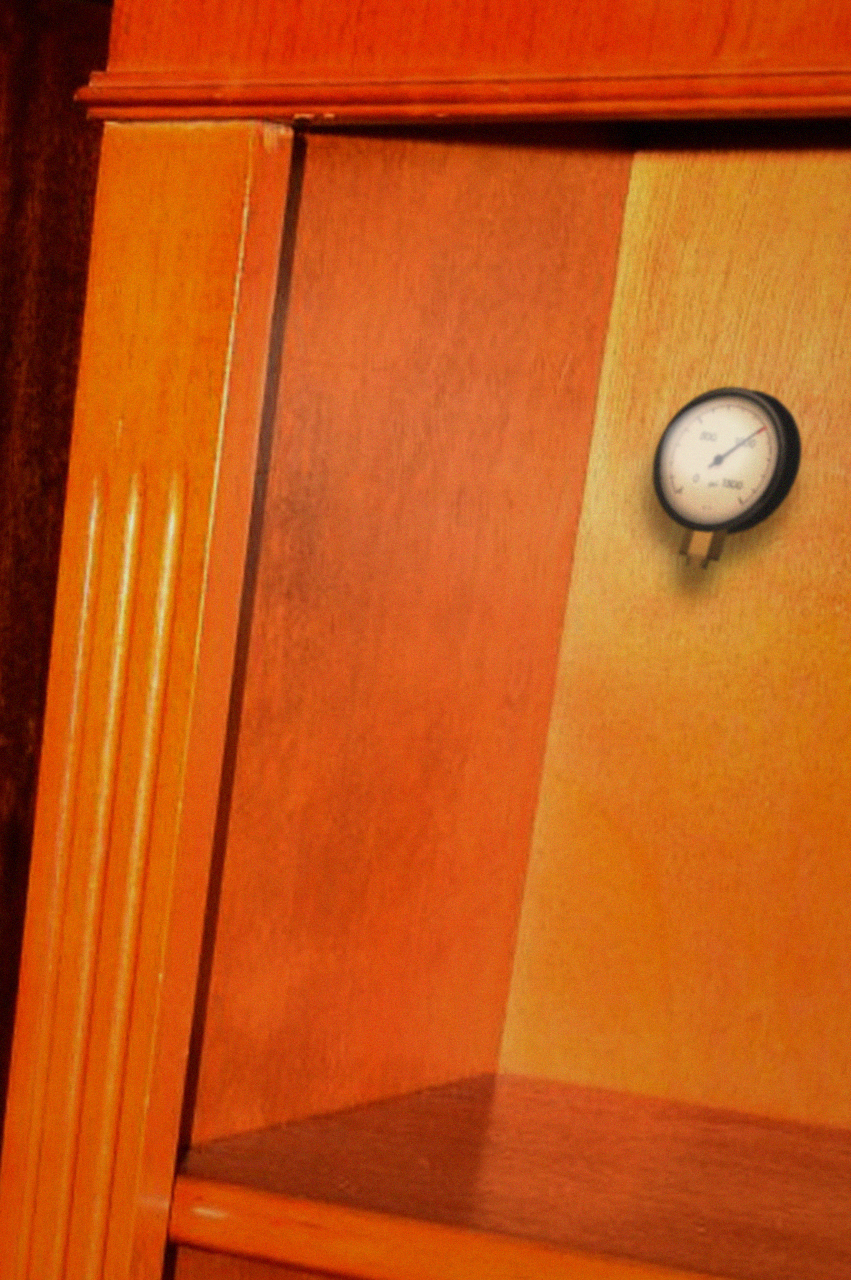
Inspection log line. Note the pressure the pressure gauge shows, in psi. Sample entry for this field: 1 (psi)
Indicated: 1000 (psi)
